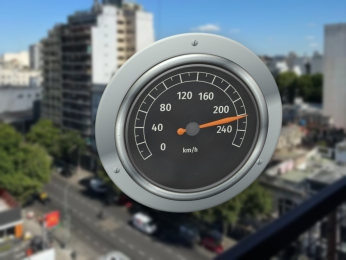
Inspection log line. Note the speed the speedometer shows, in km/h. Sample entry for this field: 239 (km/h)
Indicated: 220 (km/h)
